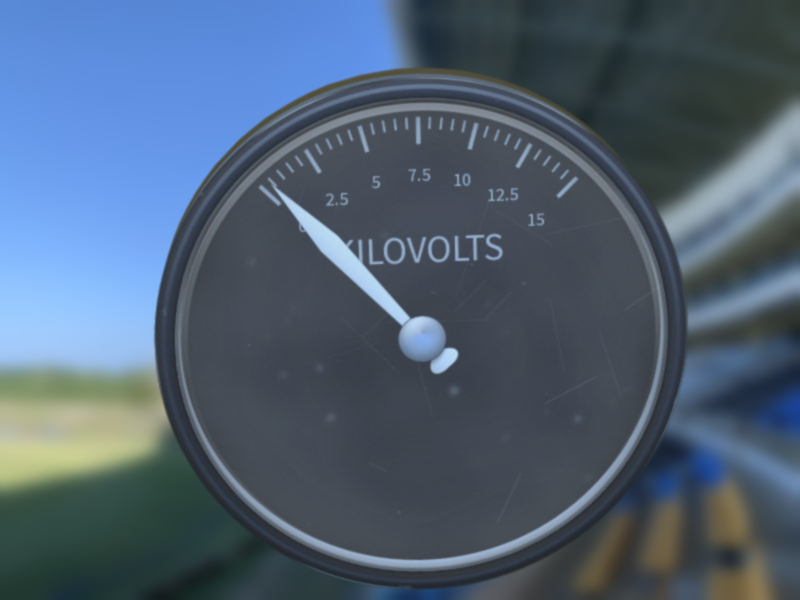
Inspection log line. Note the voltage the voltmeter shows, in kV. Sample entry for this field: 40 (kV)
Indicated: 0.5 (kV)
